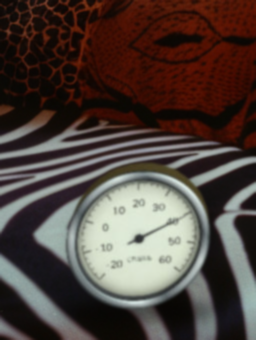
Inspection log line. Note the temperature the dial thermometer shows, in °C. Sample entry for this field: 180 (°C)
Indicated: 40 (°C)
